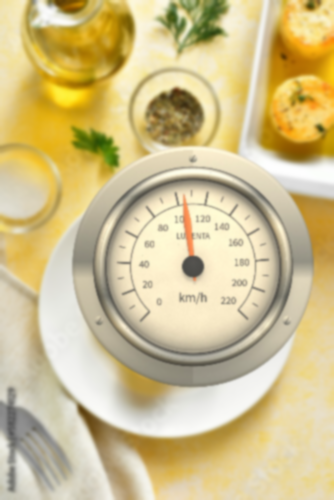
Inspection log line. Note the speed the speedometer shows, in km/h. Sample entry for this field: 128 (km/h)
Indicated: 105 (km/h)
